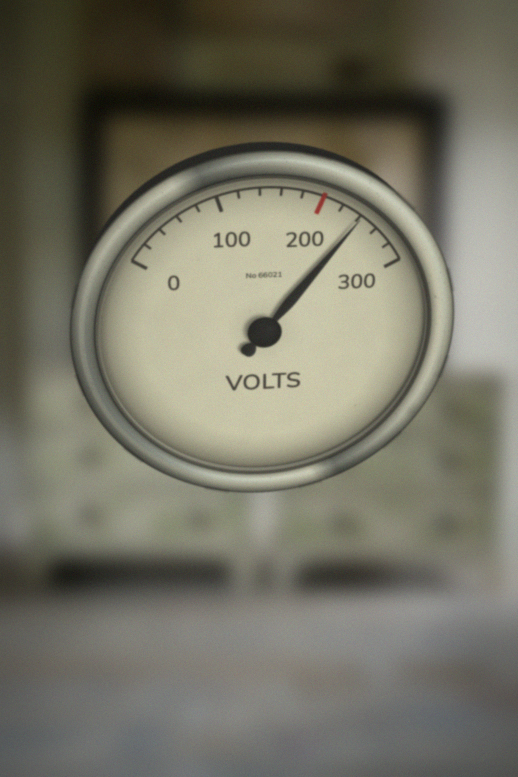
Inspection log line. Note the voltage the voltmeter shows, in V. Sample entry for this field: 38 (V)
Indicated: 240 (V)
